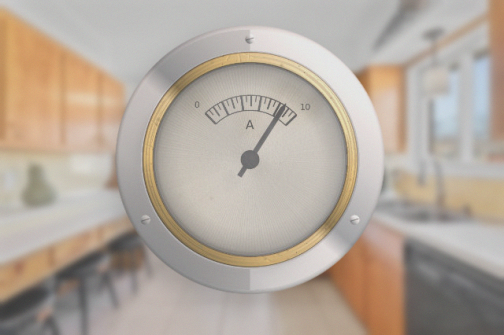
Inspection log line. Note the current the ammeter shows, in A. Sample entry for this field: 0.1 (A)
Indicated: 8.5 (A)
